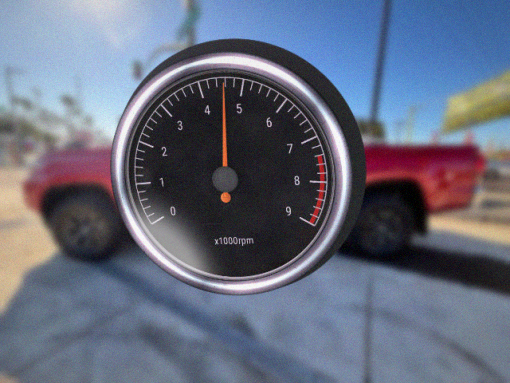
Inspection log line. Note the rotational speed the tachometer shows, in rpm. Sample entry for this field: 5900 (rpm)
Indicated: 4600 (rpm)
